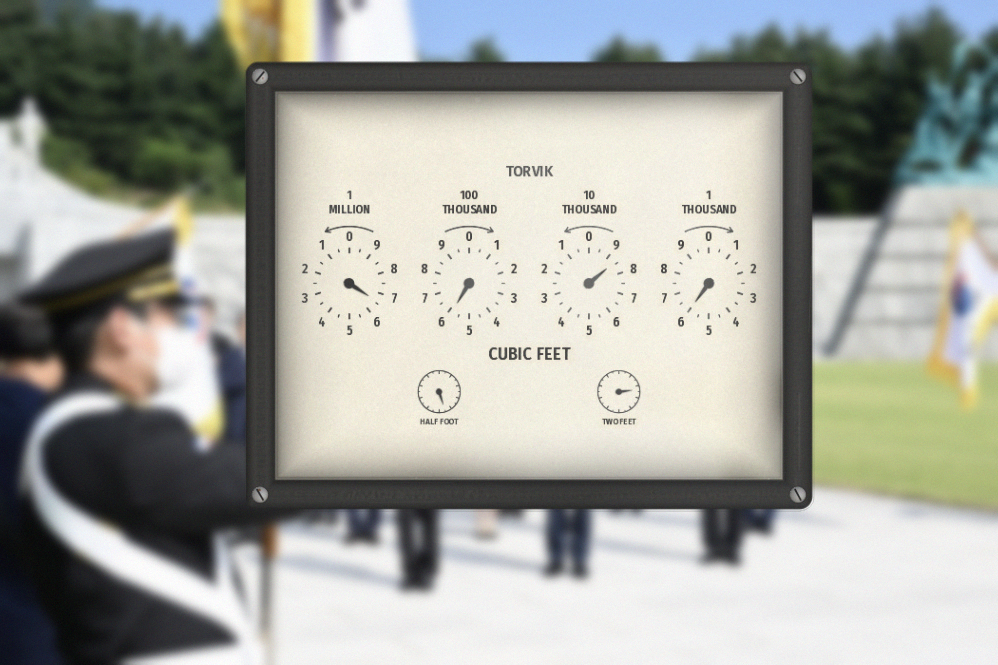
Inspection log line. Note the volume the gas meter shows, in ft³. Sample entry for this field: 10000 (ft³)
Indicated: 658600 (ft³)
